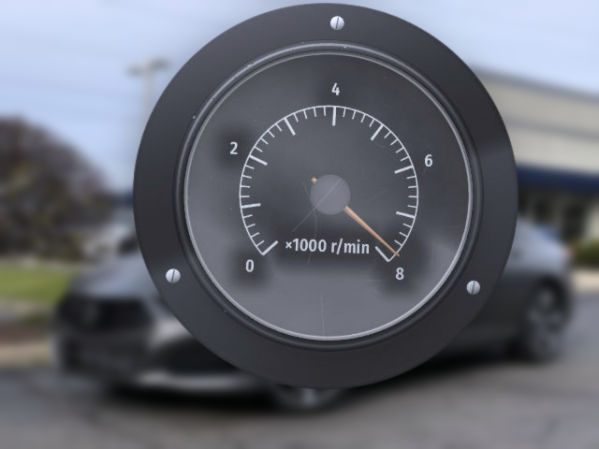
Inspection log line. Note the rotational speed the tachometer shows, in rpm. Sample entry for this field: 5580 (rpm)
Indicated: 7800 (rpm)
